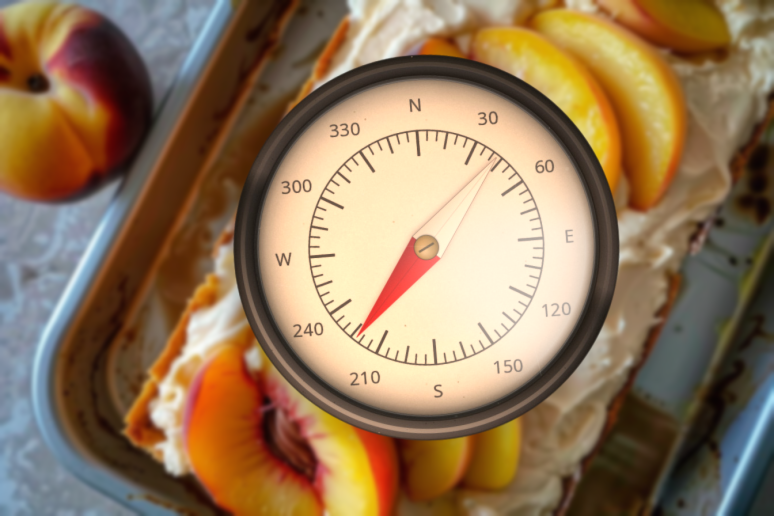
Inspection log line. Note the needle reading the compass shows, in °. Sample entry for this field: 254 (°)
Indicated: 222.5 (°)
